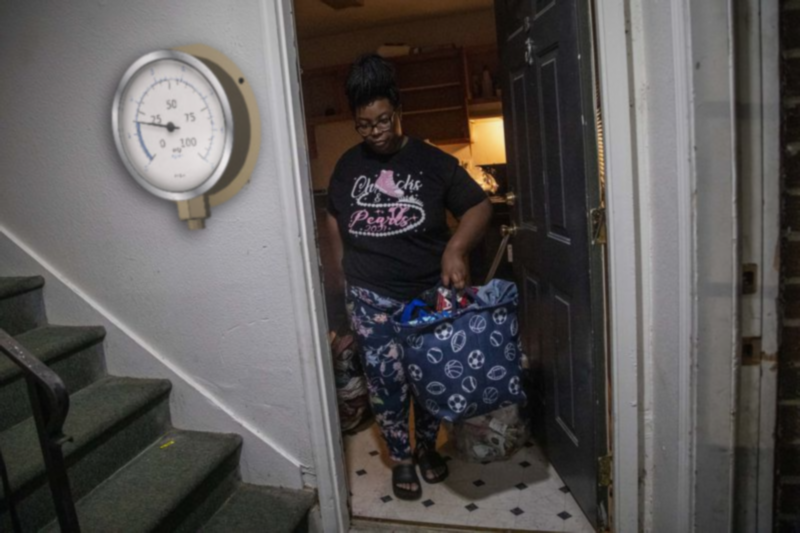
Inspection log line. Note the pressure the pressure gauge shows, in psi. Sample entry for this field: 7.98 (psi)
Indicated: 20 (psi)
